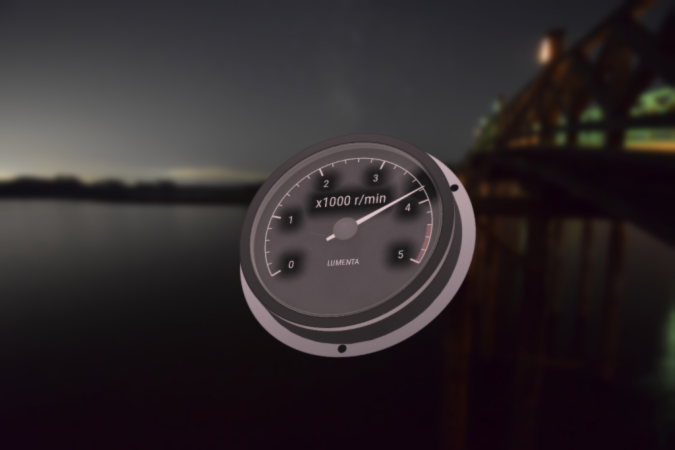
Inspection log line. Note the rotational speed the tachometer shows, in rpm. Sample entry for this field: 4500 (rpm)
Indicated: 3800 (rpm)
